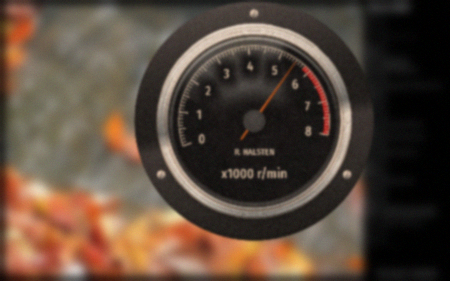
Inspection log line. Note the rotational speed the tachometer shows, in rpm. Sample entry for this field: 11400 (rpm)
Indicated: 5500 (rpm)
